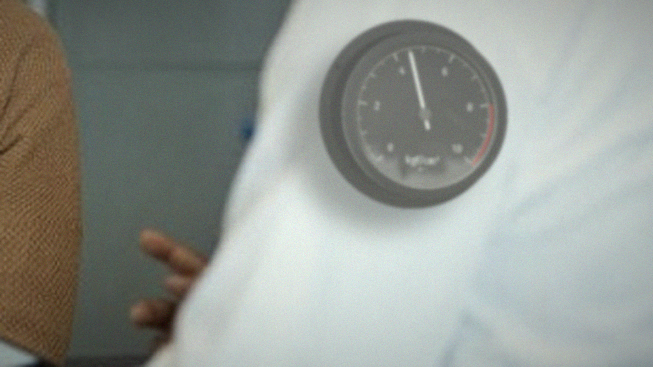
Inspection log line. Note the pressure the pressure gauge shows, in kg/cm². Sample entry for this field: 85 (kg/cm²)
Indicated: 4.5 (kg/cm²)
